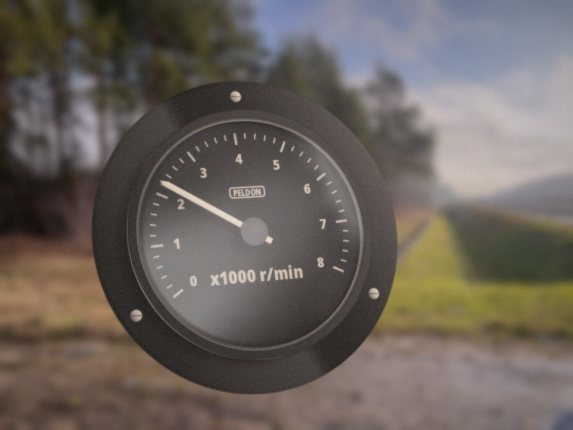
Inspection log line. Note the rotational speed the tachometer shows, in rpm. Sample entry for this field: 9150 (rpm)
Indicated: 2200 (rpm)
